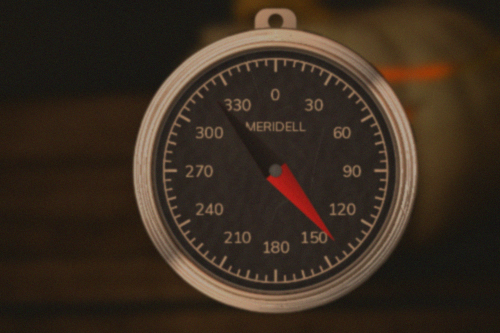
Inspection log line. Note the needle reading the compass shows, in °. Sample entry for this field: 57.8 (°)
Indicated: 140 (°)
